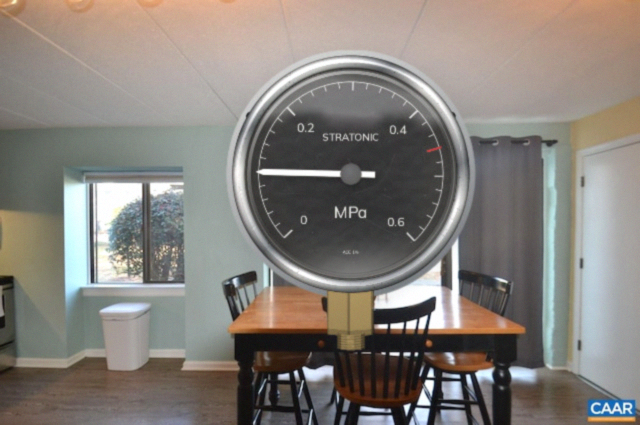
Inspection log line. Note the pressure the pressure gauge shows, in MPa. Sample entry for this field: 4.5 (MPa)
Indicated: 0.1 (MPa)
